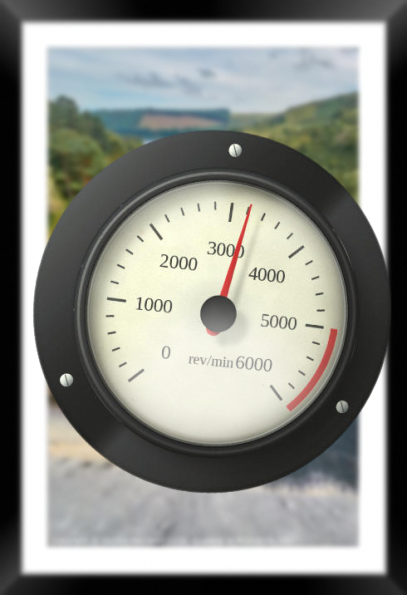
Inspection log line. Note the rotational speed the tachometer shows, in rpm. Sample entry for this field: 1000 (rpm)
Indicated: 3200 (rpm)
